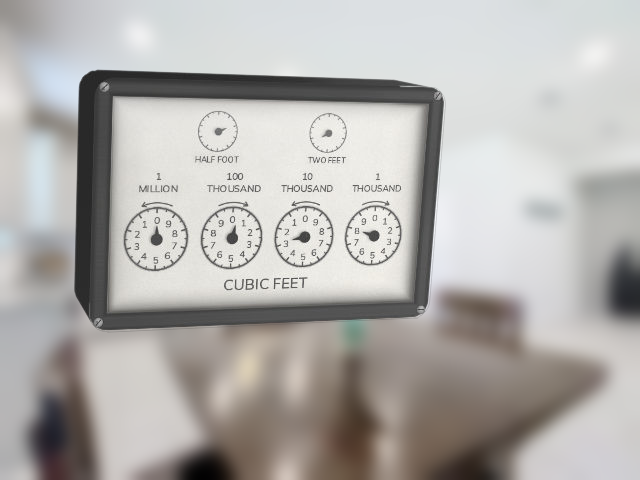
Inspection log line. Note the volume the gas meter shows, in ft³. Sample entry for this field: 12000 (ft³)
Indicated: 2800 (ft³)
